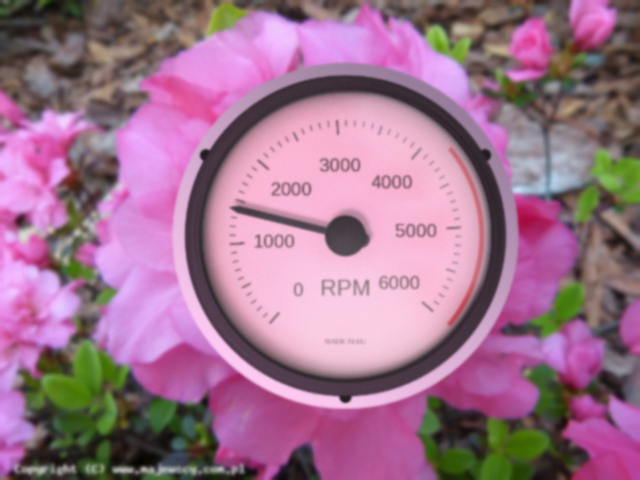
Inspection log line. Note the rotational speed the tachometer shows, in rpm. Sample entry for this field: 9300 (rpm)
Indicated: 1400 (rpm)
